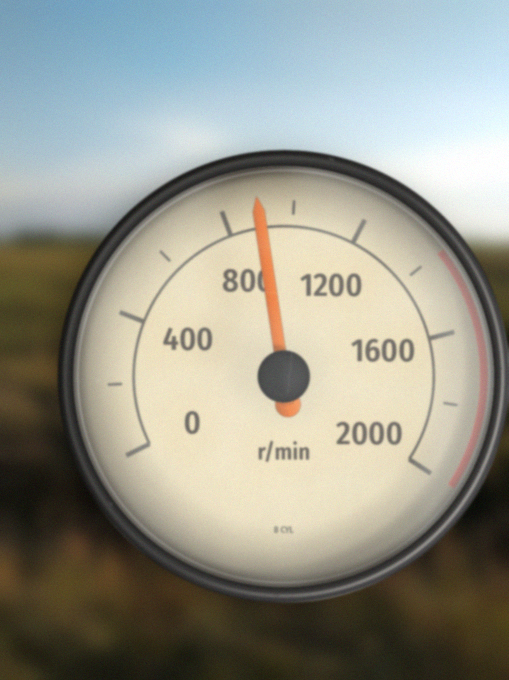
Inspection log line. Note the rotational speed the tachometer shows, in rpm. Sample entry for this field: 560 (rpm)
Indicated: 900 (rpm)
